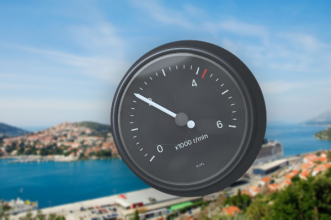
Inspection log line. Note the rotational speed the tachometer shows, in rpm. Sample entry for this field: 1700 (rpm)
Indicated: 2000 (rpm)
